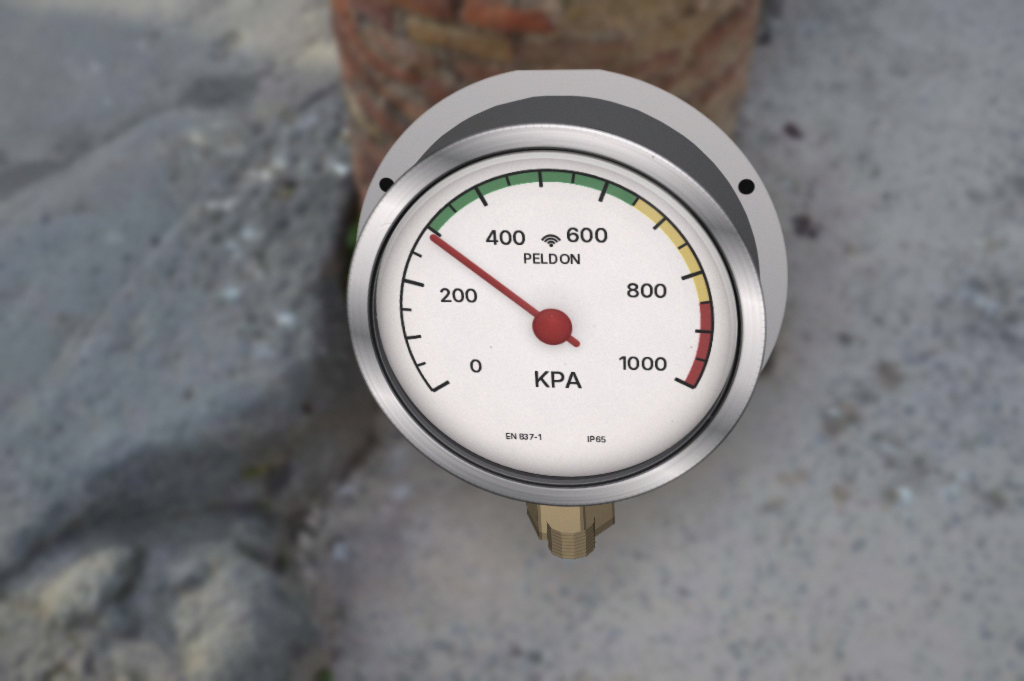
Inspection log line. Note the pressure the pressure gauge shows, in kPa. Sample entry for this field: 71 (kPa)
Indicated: 300 (kPa)
